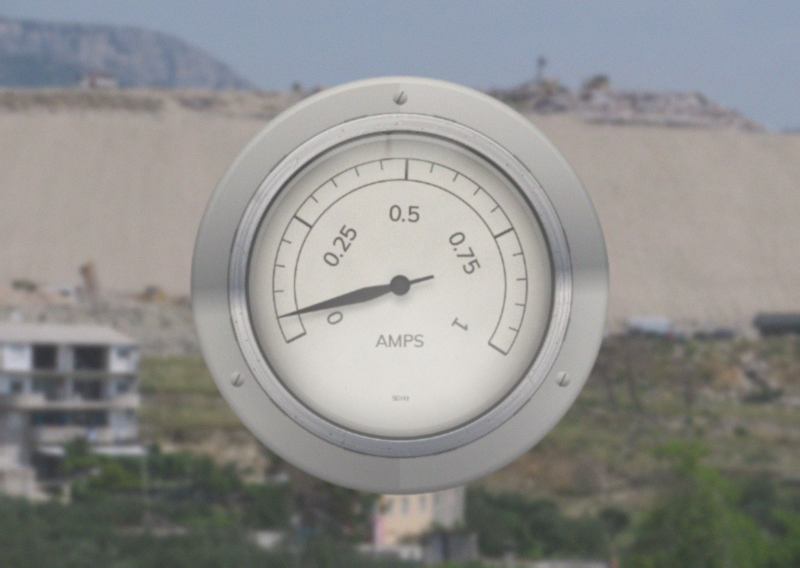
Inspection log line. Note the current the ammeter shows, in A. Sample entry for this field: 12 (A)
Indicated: 0.05 (A)
